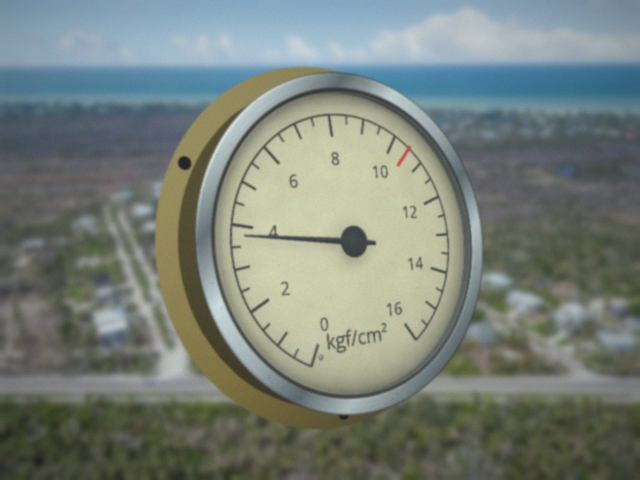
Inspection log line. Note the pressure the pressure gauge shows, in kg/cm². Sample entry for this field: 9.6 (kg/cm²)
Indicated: 3.75 (kg/cm²)
